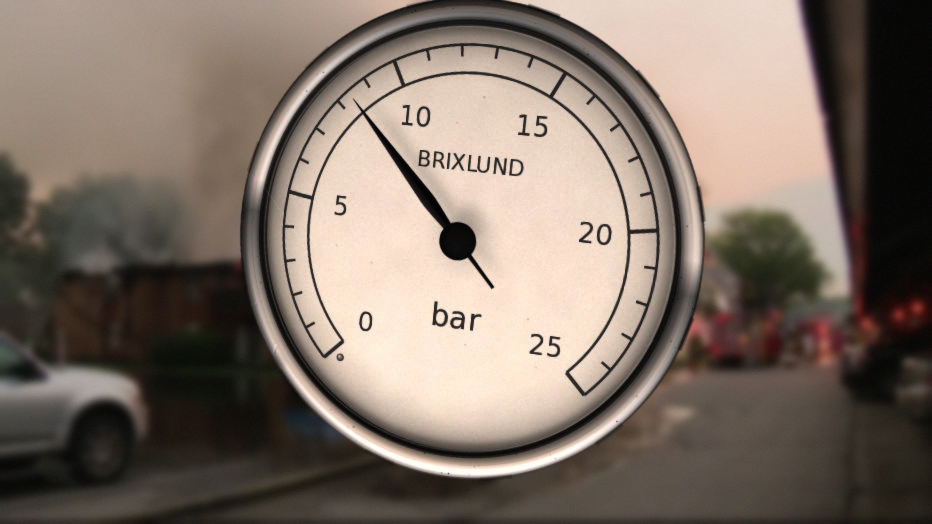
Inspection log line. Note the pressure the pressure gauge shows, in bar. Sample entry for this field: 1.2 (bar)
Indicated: 8.5 (bar)
